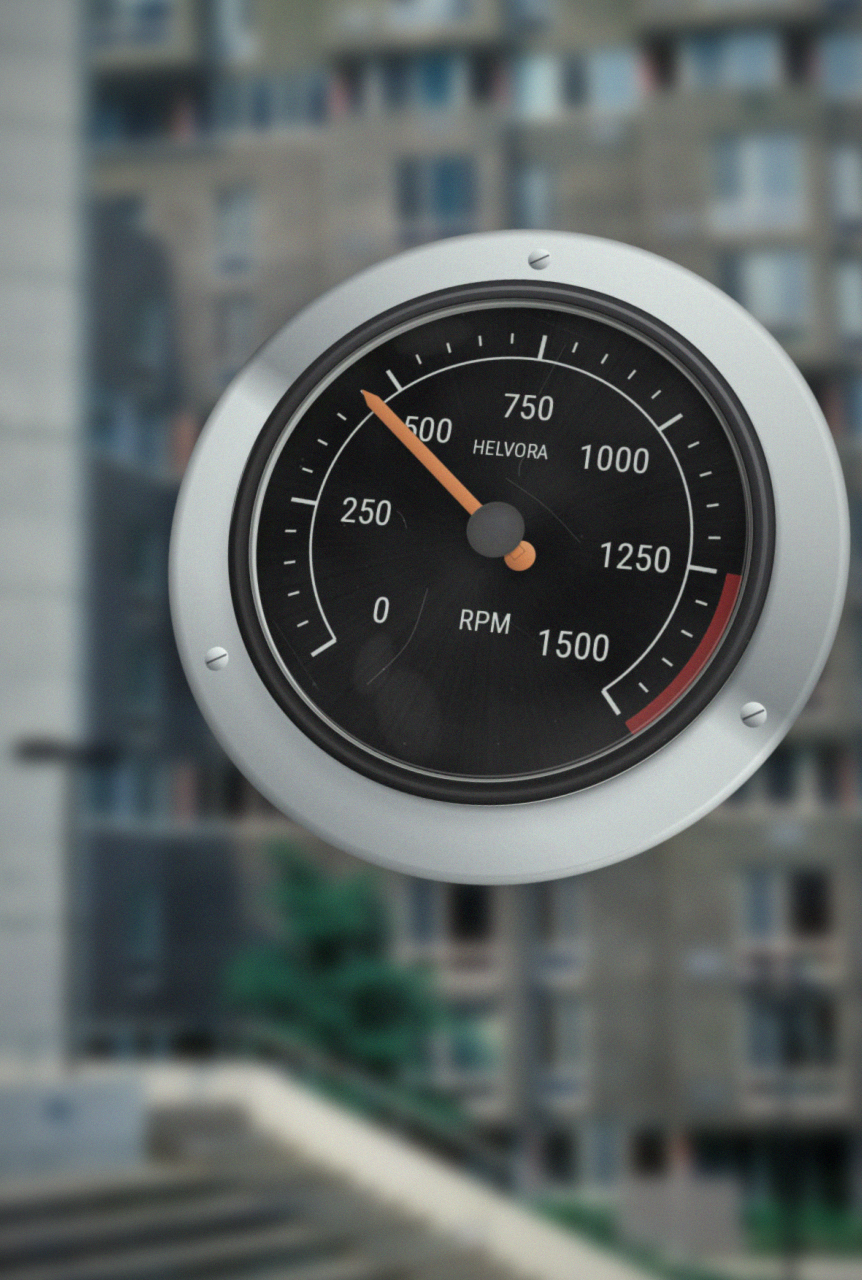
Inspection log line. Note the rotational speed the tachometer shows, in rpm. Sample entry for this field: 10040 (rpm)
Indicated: 450 (rpm)
